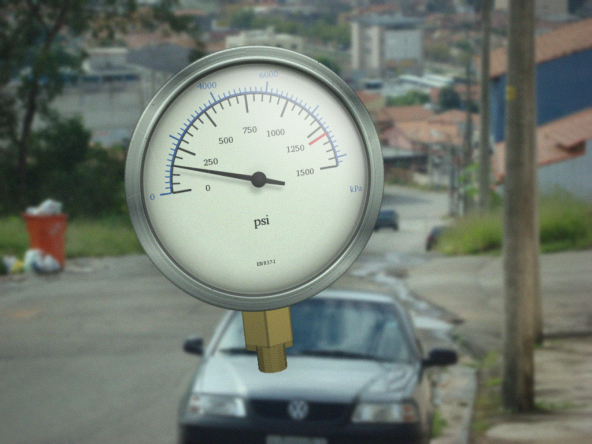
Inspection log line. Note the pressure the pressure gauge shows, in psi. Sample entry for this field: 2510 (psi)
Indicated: 150 (psi)
